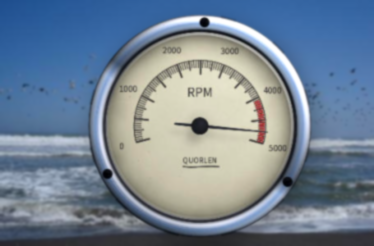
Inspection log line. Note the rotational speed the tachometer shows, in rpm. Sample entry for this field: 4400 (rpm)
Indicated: 4750 (rpm)
